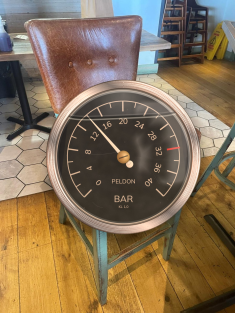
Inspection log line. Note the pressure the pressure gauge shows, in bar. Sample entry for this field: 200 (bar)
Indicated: 14 (bar)
